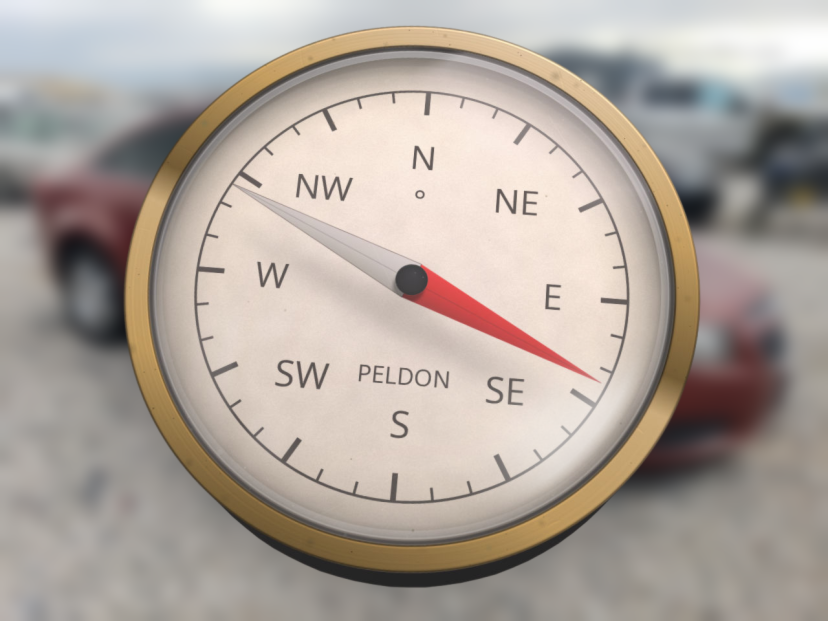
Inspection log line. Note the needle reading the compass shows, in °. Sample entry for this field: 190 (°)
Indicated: 115 (°)
